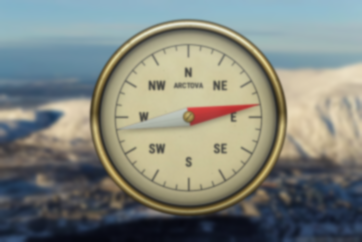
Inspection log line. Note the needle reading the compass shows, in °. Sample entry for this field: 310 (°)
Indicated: 80 (°)
